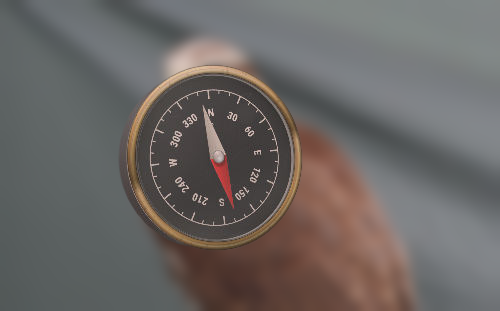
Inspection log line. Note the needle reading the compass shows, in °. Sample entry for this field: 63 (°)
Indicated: 170 (°)
